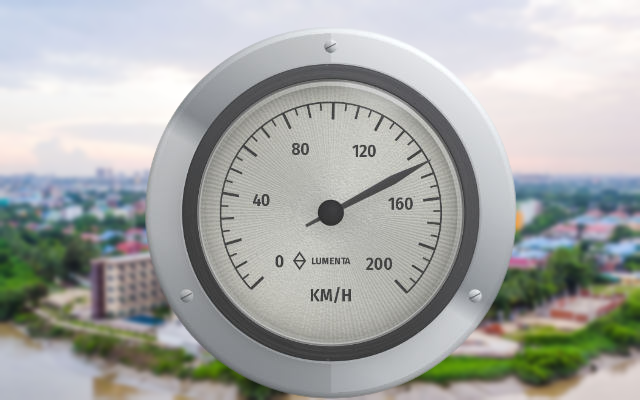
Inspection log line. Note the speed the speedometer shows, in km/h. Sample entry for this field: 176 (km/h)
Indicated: 145 (km/h)
